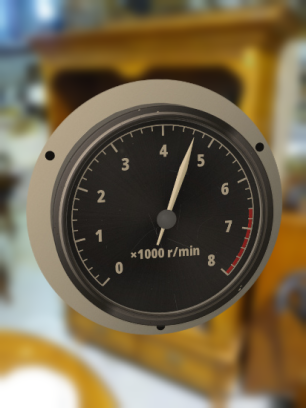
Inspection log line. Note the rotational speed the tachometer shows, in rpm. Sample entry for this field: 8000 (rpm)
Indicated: 4600 (rpm)
